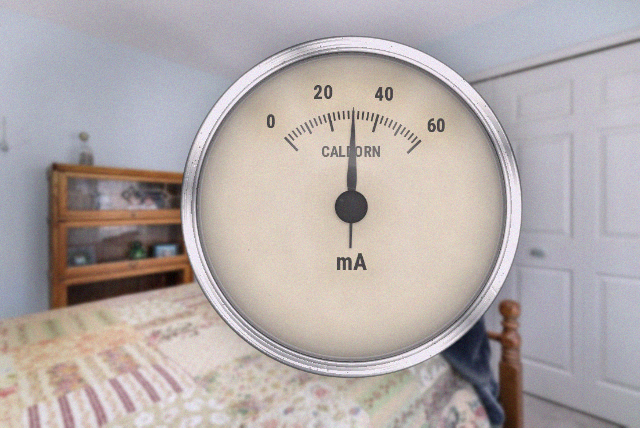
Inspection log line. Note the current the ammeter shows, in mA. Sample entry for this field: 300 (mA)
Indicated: 30 (mA)
